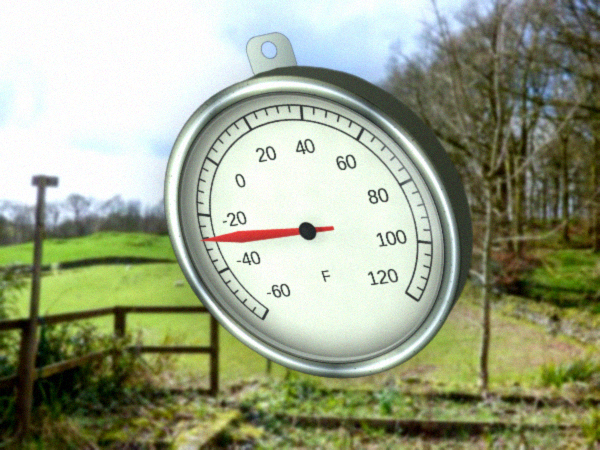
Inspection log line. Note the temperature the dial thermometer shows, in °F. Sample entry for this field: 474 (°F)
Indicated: -28 (°F)
